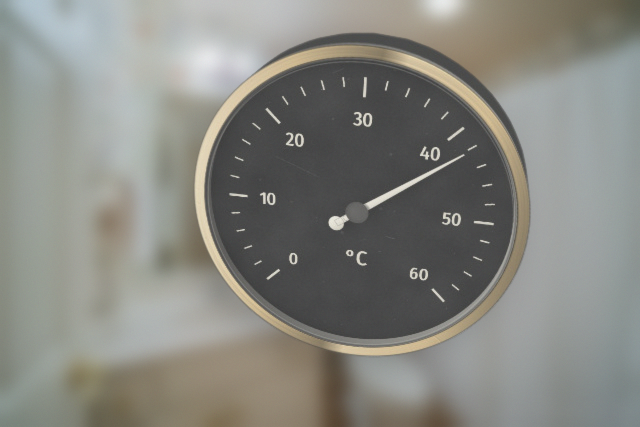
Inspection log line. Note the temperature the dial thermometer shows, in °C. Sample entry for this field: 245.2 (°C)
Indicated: 42 (°C)
